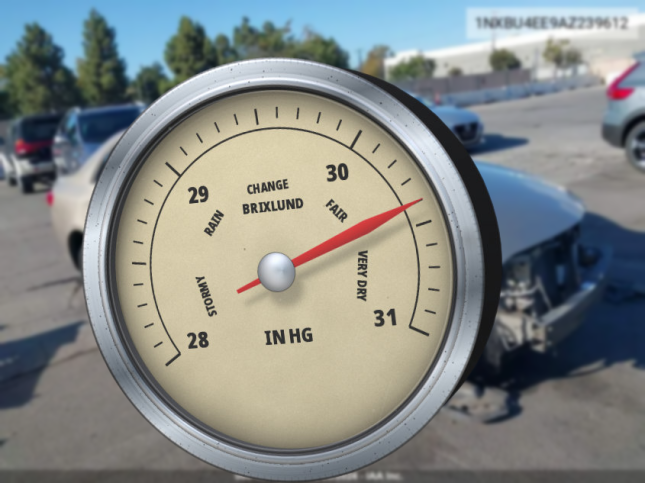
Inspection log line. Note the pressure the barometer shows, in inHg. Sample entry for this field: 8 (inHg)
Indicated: 30.4 (inHg)
